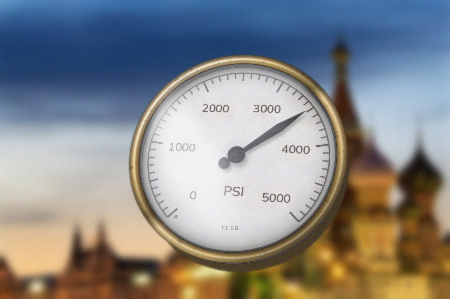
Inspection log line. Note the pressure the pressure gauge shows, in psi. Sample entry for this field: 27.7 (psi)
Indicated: 3500 (psi)
